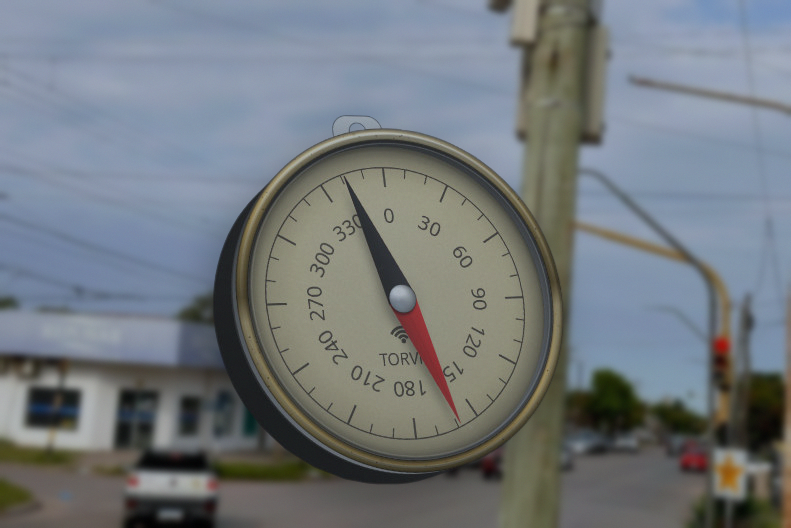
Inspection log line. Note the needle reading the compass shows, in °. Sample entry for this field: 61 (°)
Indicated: 160 (°)
